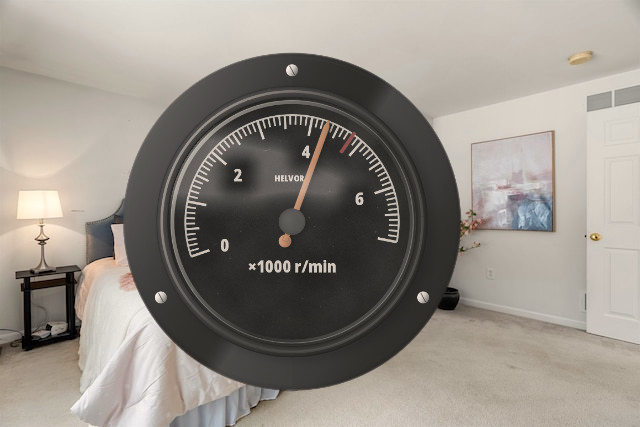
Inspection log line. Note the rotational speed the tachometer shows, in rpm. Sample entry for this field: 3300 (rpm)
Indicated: 4300 (rpm)
